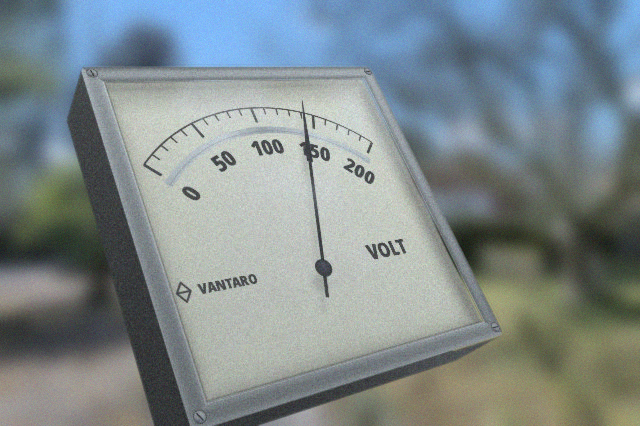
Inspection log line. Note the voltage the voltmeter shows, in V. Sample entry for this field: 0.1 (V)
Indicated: 140 (V)
